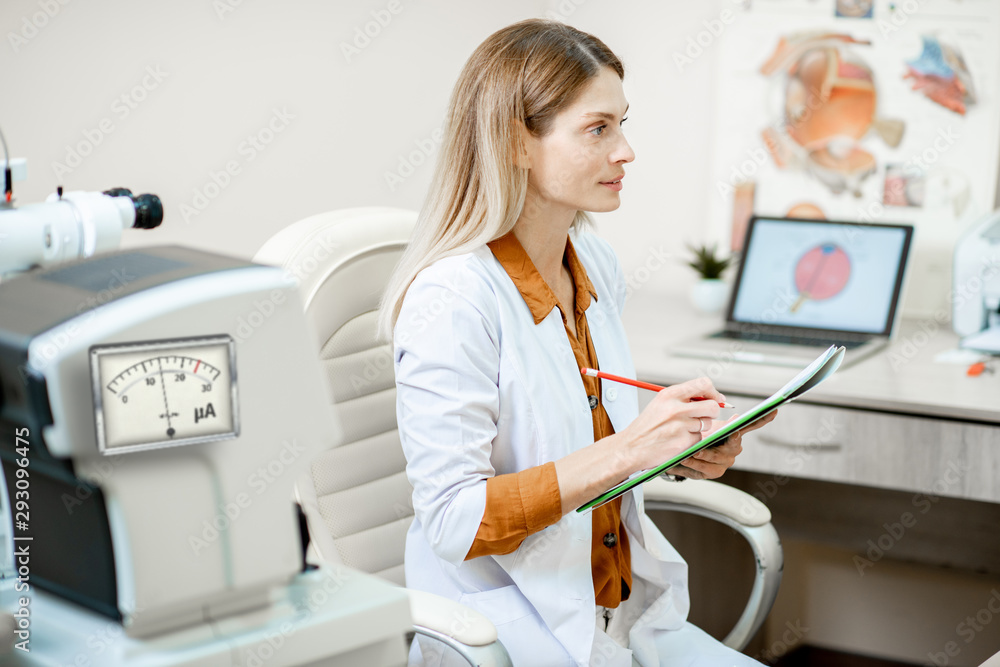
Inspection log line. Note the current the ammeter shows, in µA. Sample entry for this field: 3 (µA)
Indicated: 14 (µA)
